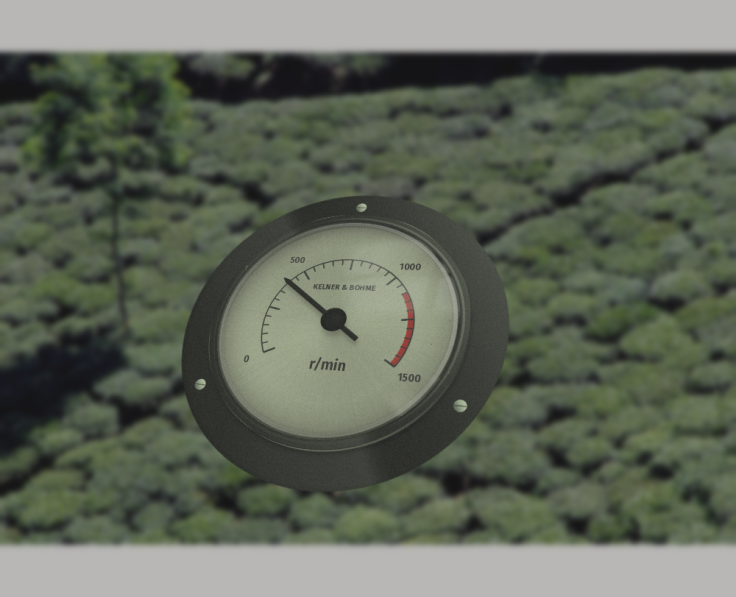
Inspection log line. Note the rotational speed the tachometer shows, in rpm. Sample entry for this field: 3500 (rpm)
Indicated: 400 (rpm)
